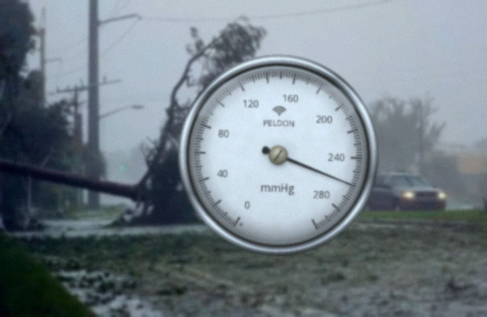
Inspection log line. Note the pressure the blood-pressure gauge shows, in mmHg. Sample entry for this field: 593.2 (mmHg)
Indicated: 260 (mmHg)
